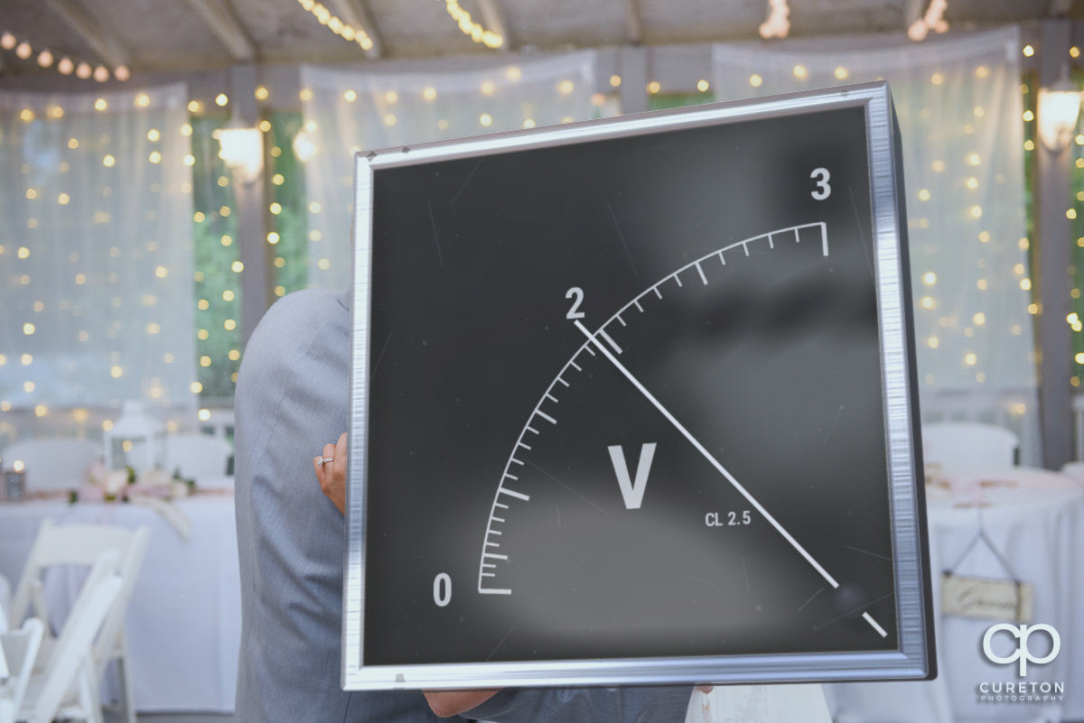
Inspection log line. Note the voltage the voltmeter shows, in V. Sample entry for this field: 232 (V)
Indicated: 1.95 (V)
